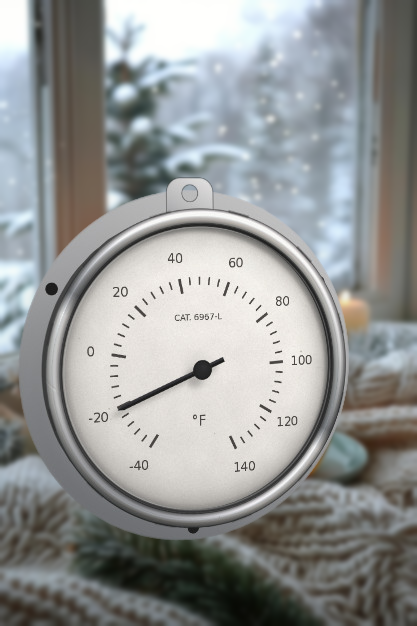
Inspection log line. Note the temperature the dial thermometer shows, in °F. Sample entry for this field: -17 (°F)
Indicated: -20 (°F)
